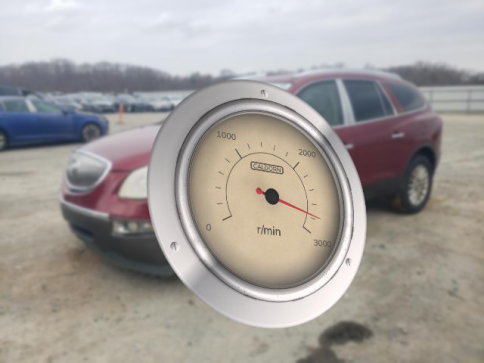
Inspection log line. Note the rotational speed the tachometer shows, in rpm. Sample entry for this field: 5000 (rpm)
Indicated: 2800 (rpm)
